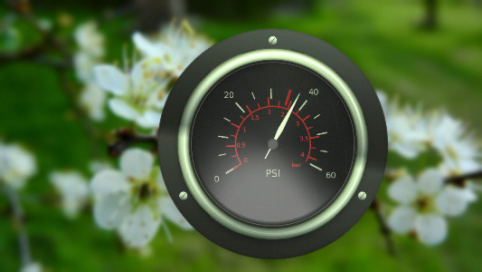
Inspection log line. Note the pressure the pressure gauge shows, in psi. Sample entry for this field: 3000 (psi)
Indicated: 37.5 (psi)
